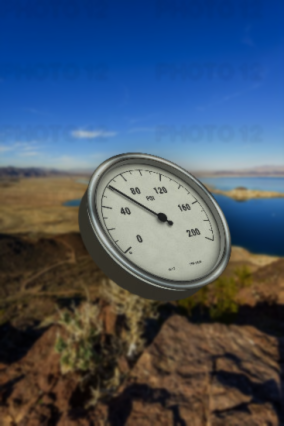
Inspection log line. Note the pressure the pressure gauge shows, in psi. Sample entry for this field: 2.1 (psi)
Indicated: 60 (psi)
